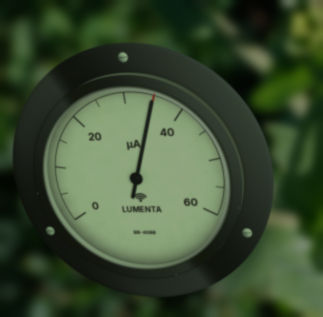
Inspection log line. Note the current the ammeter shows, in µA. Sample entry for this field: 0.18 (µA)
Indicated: 35 (µA)
